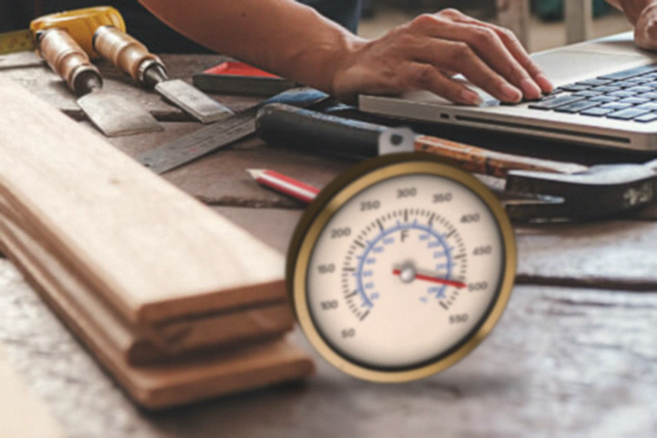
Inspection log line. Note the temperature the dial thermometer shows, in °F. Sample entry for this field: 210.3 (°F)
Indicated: 500 (°F)
